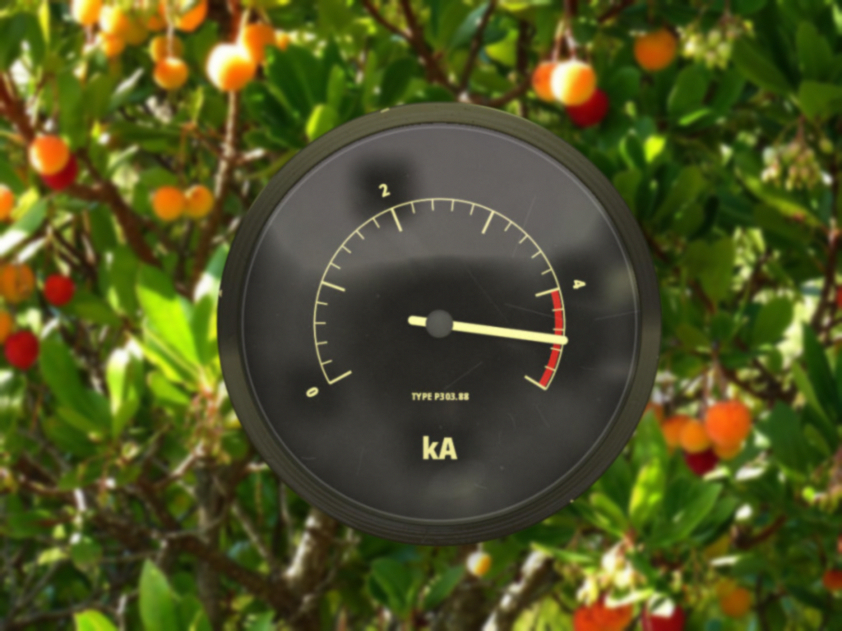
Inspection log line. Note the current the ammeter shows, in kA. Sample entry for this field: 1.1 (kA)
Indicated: 4.5 (kA)
